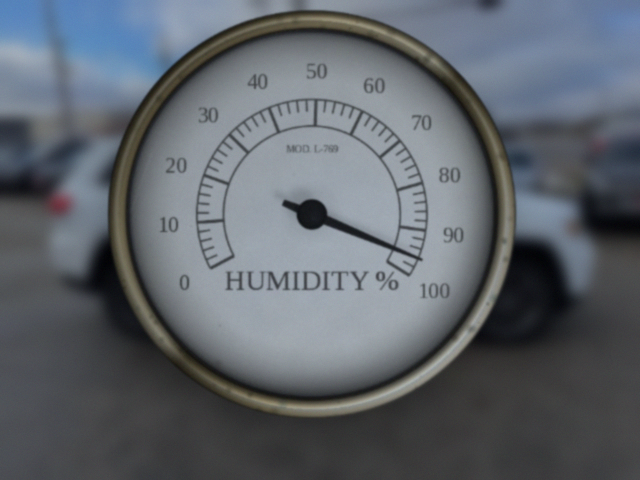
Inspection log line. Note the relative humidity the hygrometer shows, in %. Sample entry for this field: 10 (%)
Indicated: 96 (%)
